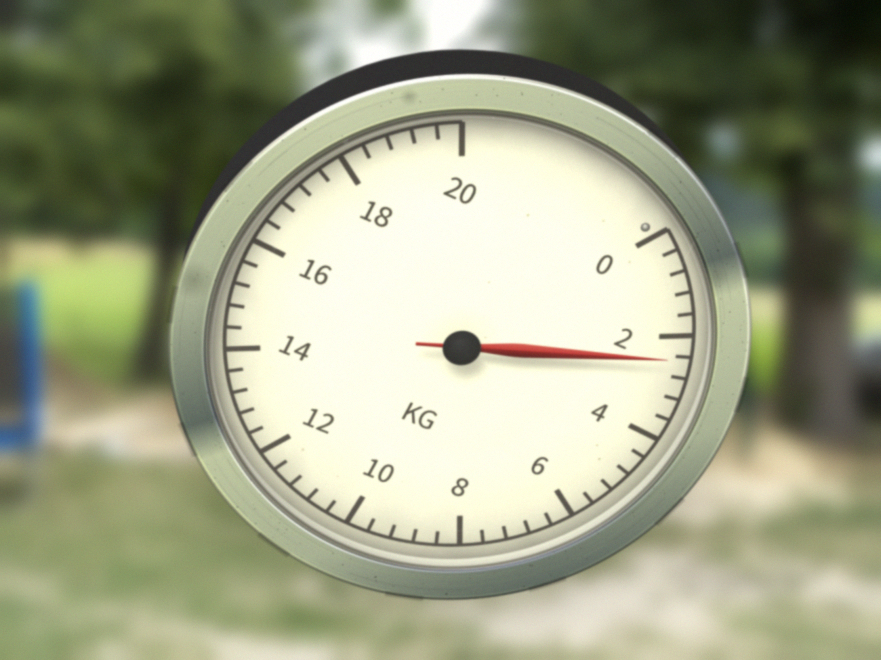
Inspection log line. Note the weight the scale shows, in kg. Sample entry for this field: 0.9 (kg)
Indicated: 2.4 (kg)
